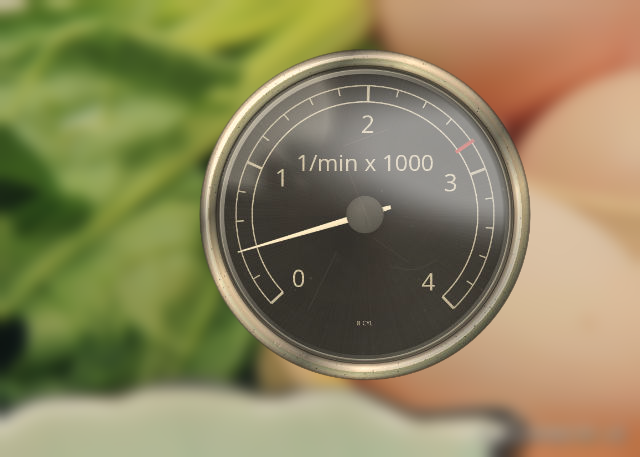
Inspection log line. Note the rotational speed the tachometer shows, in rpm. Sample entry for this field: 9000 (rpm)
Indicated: 400 (rpm)
